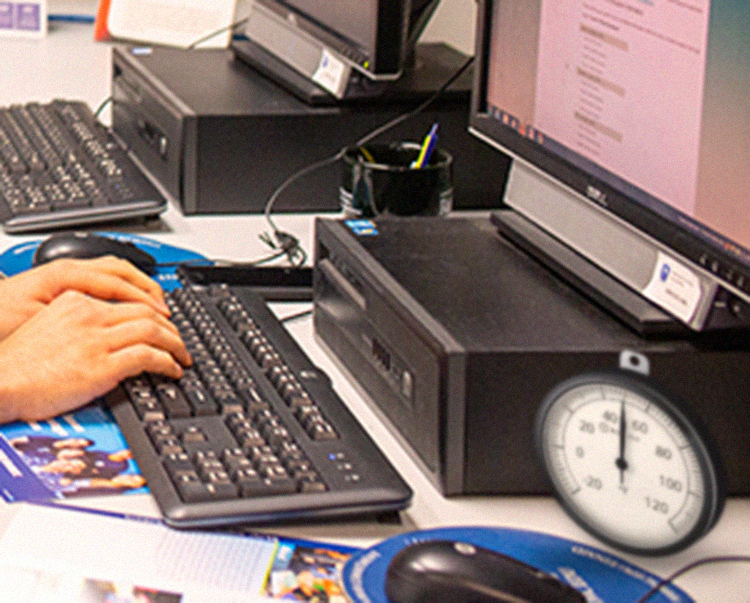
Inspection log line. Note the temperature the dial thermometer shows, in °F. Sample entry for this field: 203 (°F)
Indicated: 50 (°F)
